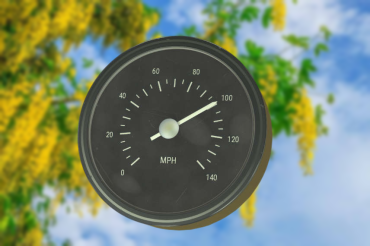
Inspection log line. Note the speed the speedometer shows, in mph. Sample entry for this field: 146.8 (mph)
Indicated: 100 (mph)
